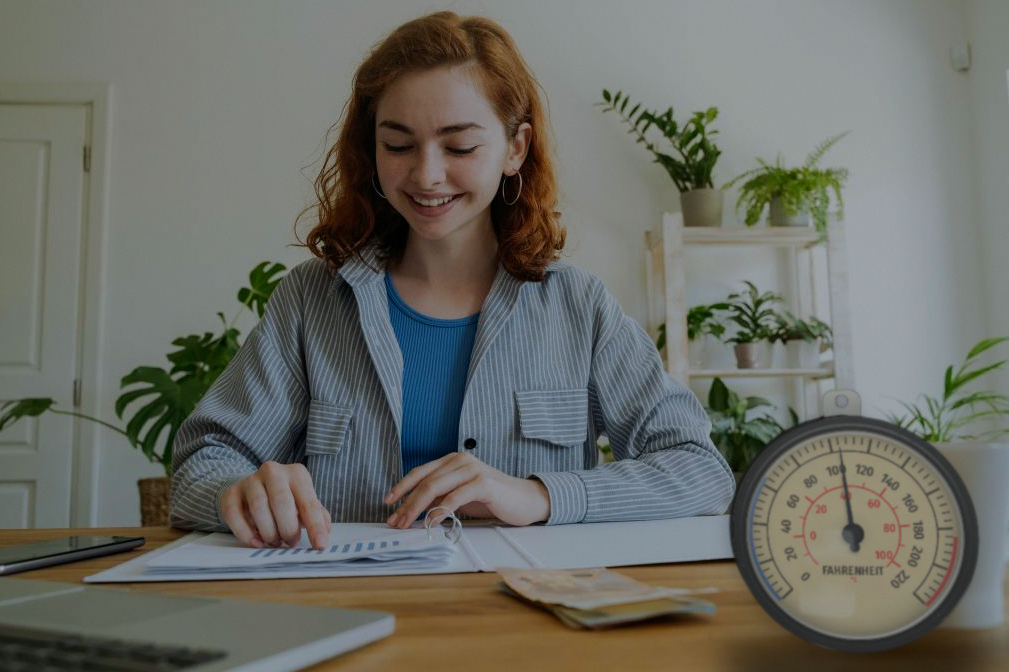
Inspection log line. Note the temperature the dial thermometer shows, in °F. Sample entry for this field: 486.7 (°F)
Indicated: 104 (°F)
